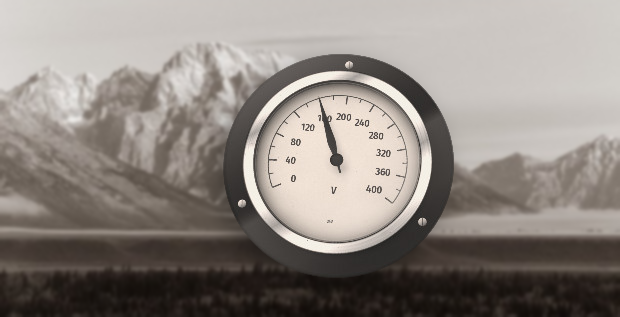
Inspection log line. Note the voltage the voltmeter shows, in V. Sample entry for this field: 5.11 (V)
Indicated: 160 (V)
